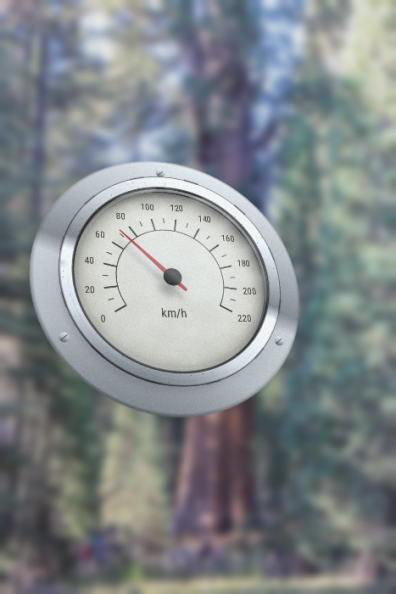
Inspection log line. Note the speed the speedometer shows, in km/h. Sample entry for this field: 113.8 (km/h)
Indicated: 70 (km/h)
